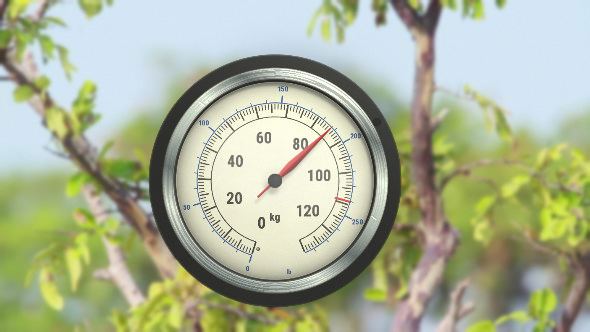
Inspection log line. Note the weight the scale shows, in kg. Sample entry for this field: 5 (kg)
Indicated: 85 (kg)
